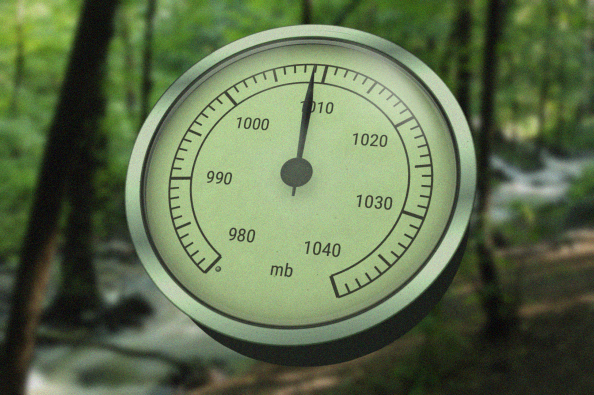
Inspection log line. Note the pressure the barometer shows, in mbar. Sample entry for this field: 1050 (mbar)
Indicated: 1009 (mbar)
